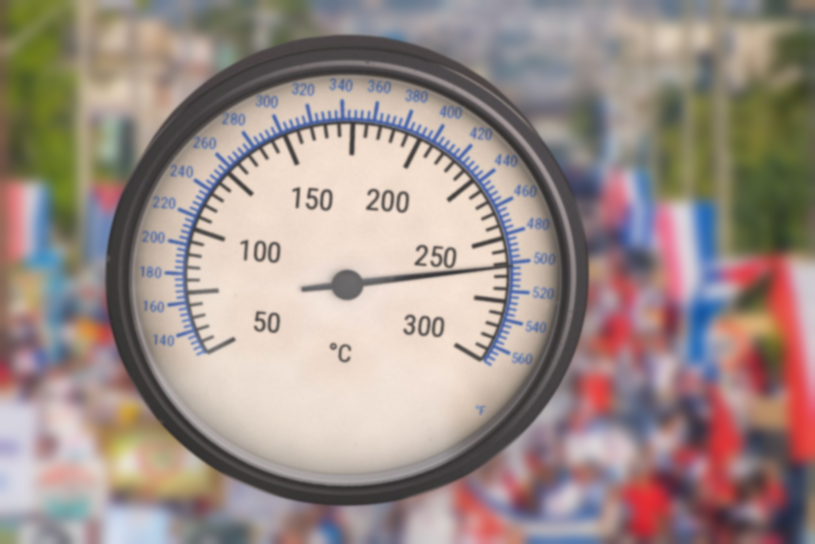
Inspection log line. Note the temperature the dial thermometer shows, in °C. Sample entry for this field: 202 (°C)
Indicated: 260 (°C)
